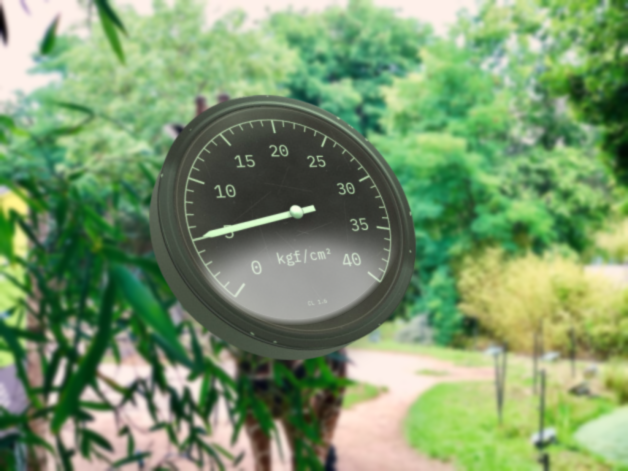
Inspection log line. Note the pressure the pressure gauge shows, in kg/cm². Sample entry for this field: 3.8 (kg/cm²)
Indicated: 5 (kg/cm²)
